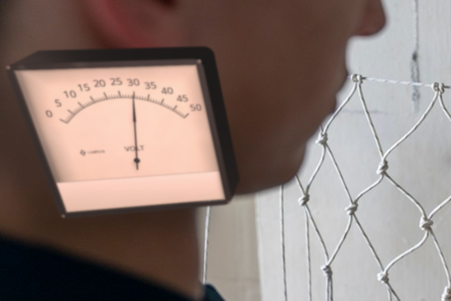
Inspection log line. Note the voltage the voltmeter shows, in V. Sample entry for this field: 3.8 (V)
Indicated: 30 (V)
